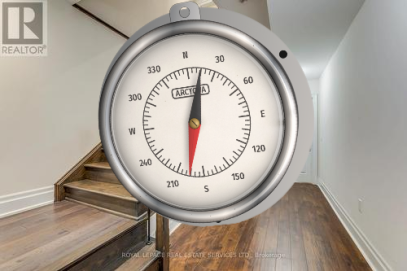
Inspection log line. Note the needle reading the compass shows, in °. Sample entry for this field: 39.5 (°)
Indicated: 195 (°)
